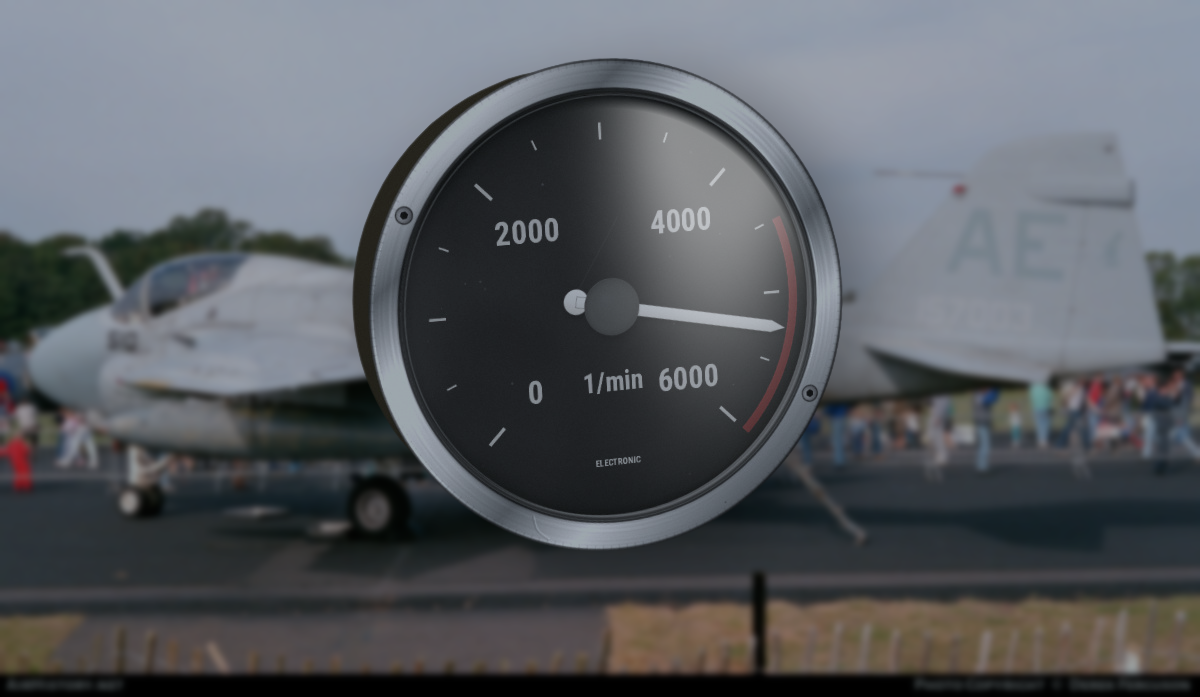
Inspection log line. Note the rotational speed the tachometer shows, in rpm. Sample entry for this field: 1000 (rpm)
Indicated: 5250 (rpm)
